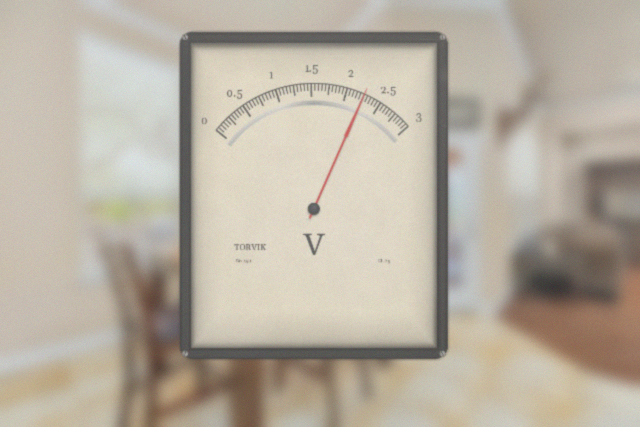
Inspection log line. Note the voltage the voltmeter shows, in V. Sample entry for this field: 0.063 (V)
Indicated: 2.25 (V)
